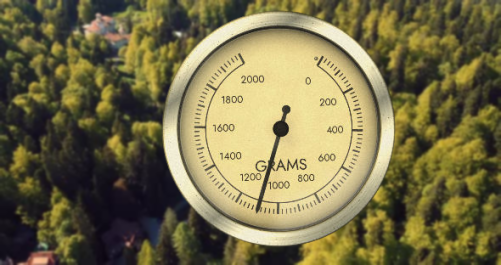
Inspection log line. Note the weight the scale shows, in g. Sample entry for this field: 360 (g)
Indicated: 1100 (g)
